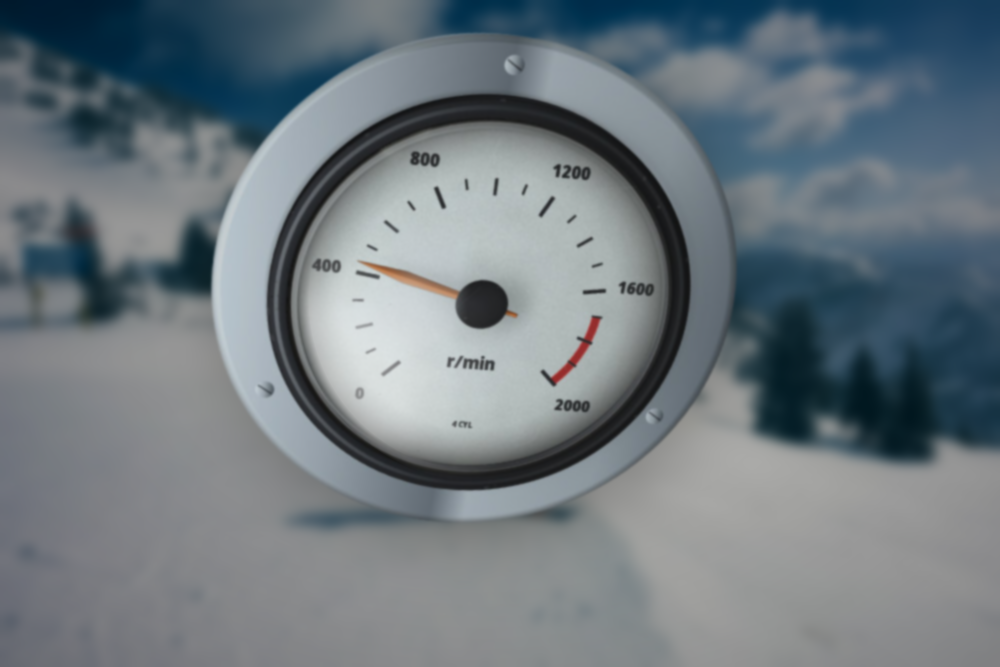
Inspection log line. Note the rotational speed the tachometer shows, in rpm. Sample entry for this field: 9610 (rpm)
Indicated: 450 (rpm)
